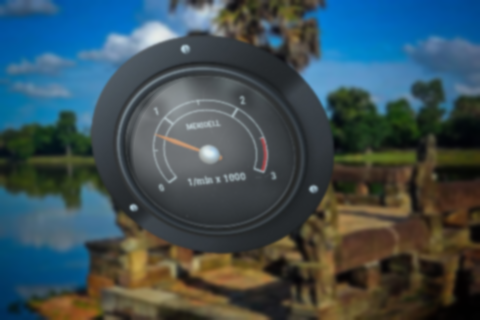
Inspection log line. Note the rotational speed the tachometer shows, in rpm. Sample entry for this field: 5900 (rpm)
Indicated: 750 (rpm)
